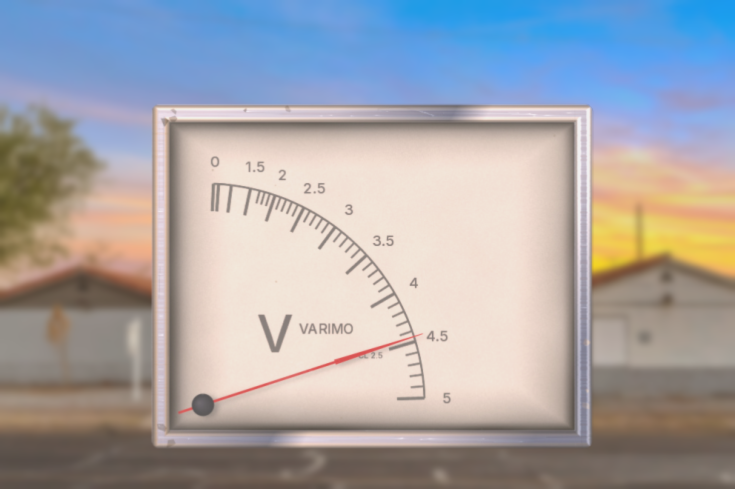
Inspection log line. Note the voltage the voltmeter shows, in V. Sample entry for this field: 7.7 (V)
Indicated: 4.45 (V)
